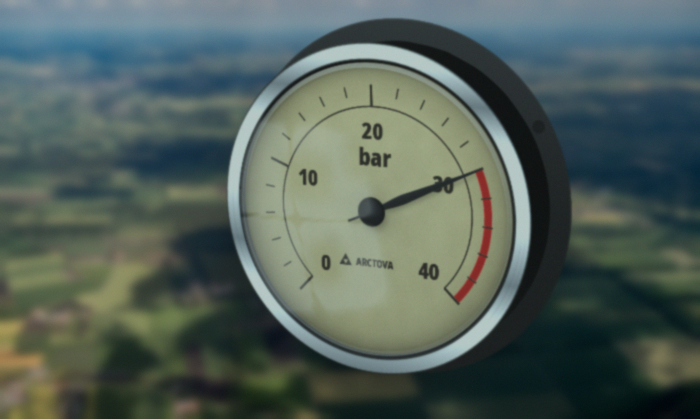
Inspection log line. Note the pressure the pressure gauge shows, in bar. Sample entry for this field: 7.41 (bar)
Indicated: 30 (bar)
